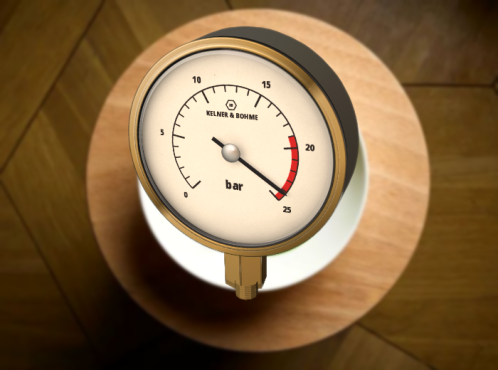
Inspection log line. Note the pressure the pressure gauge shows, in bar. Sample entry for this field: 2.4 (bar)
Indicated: 24 (bar)
